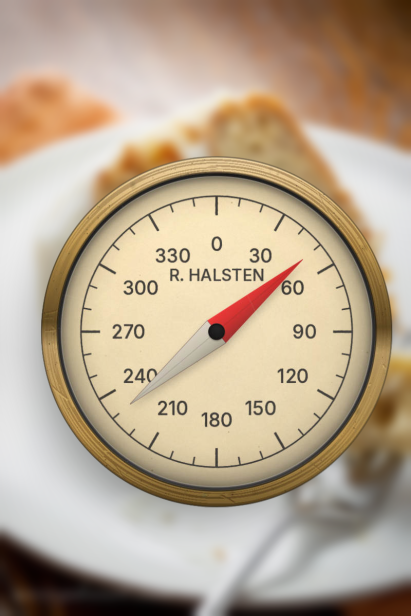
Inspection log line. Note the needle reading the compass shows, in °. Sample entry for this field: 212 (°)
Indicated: 50 (°)
